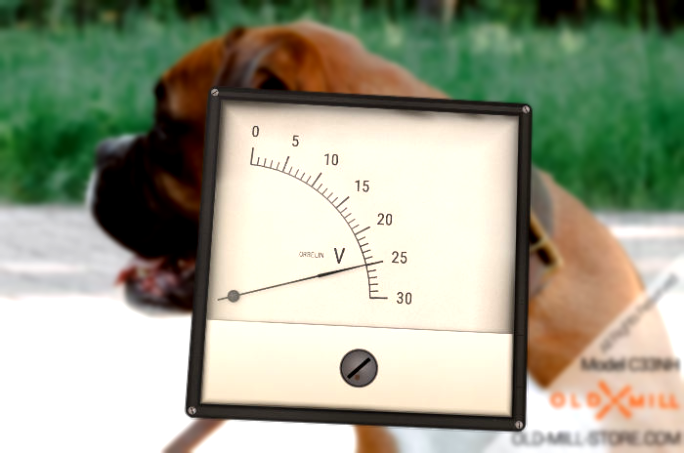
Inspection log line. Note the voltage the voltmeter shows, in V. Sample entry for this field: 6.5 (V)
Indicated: 25 (V)
